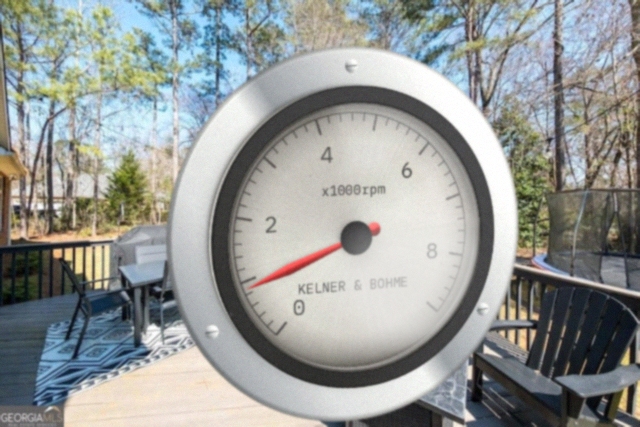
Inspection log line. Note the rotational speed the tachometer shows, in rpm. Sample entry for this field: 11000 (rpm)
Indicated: 900 (rpm)
